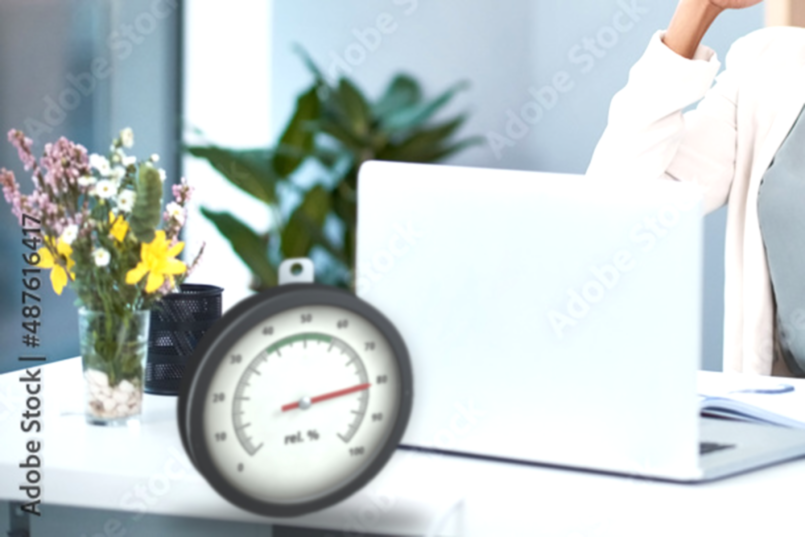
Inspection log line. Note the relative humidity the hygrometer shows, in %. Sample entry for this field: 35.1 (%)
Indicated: 80 (%)
